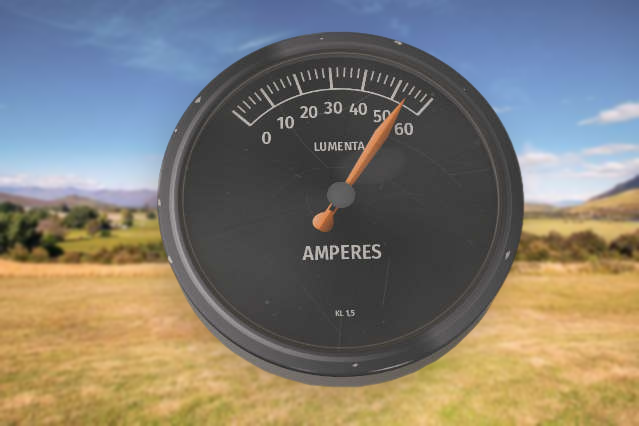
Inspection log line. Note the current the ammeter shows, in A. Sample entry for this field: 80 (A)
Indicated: 54 (A)
